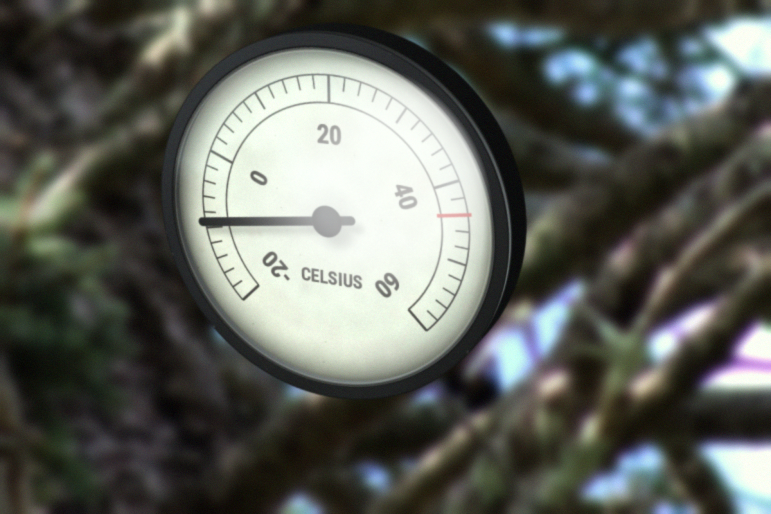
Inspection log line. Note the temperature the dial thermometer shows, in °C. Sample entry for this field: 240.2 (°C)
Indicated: -9 (°C)
